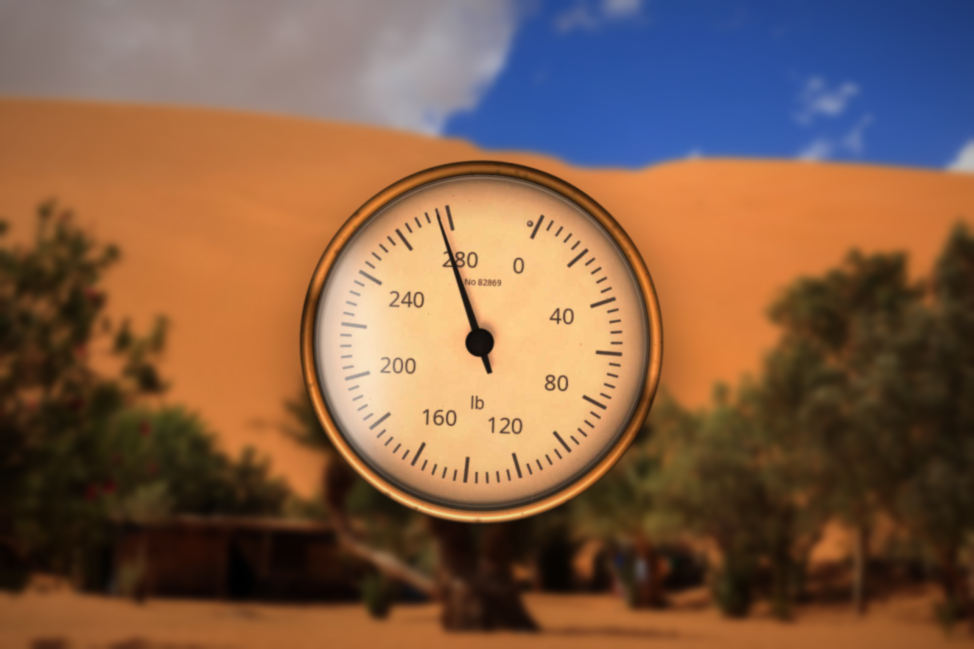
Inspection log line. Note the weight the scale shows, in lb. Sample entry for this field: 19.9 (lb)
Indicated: 276 (lb)
